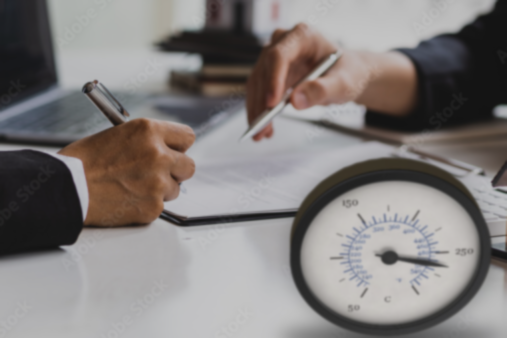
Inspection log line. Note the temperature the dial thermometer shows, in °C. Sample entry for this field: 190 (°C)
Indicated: 262.5 (°C)
